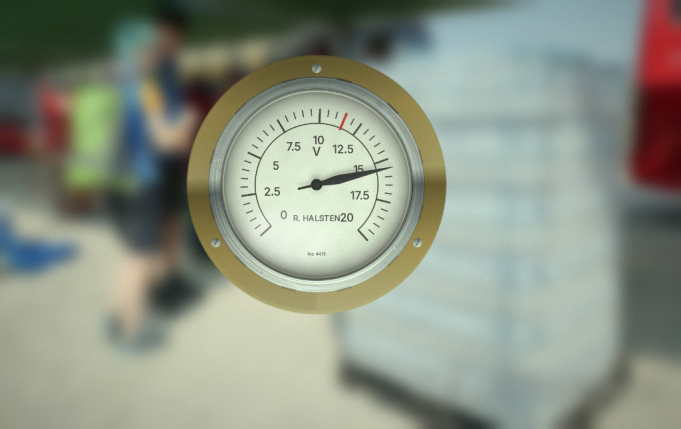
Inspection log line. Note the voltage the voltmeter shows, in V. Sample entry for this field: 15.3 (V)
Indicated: 15.5 (V)
